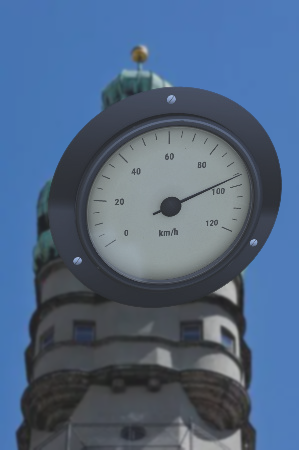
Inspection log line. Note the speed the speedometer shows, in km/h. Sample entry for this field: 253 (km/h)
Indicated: 95 (km/h)
